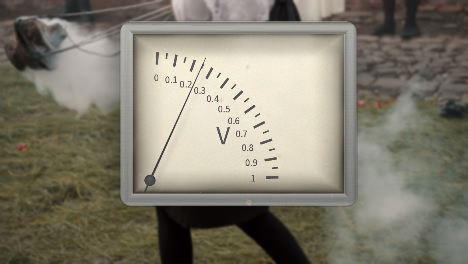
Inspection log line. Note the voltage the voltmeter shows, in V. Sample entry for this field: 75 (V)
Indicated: 0.25 (V)
